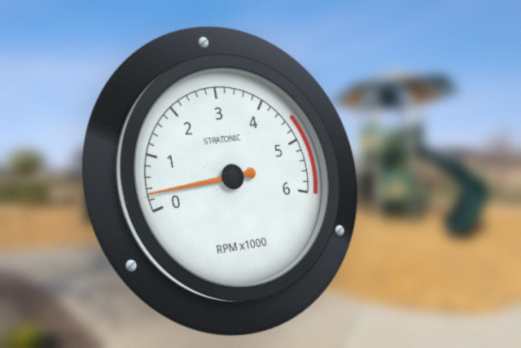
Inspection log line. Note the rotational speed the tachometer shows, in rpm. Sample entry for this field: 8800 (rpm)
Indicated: 300 (rpm)
